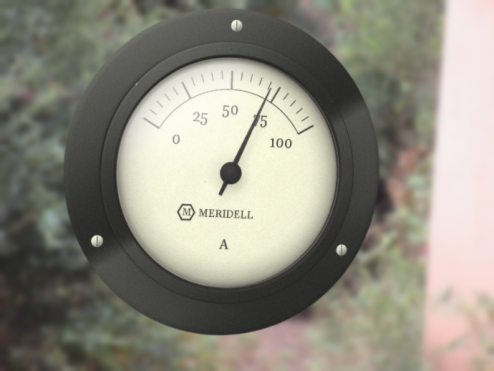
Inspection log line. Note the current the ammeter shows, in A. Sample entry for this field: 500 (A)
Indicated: 70 (A)
